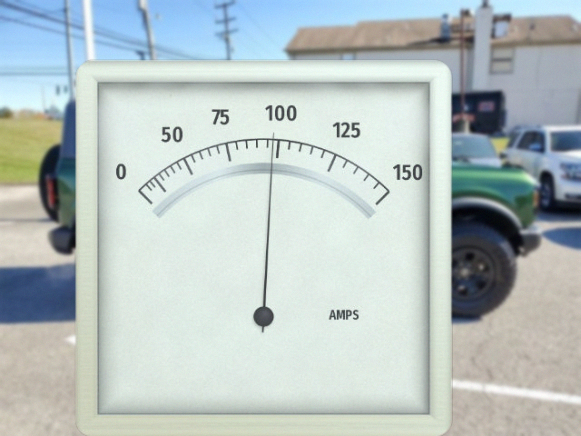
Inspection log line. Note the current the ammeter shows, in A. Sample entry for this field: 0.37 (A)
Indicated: 97.5 (A)
